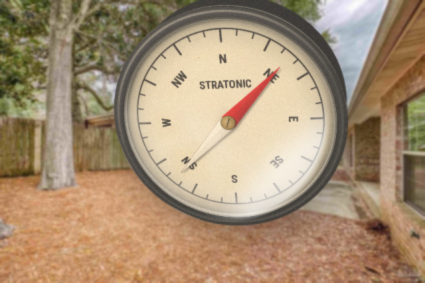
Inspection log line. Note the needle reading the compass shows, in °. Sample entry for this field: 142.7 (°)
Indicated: 45 (°)
